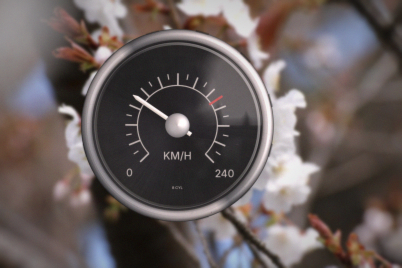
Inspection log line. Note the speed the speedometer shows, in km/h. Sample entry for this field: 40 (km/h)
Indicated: 70 (km/h)
